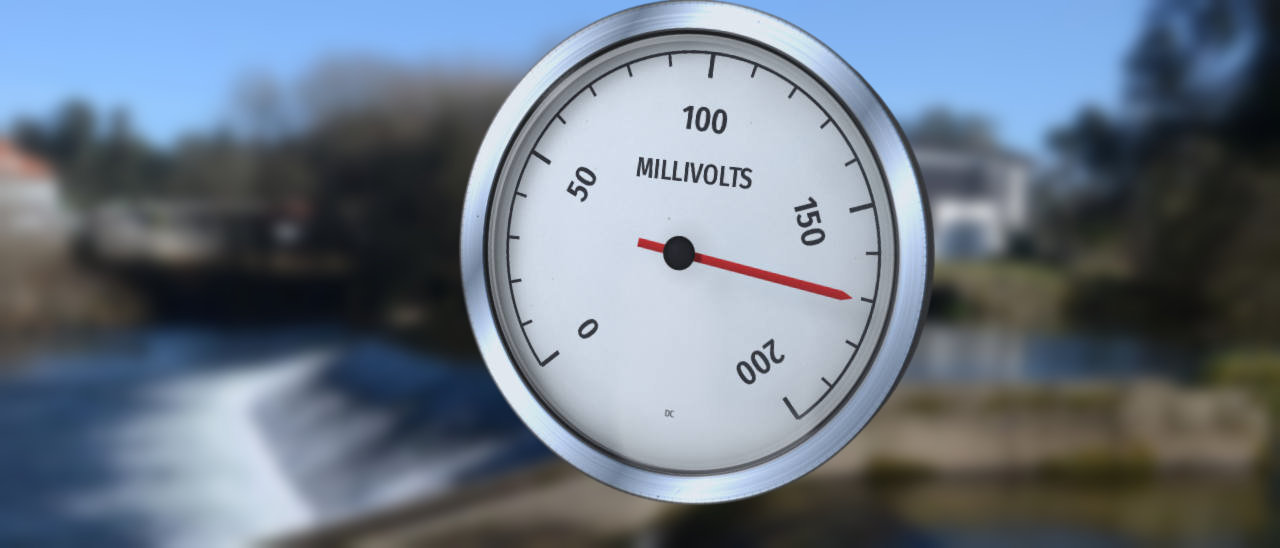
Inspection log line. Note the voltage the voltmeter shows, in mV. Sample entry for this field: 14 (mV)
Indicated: 170 (mV)
